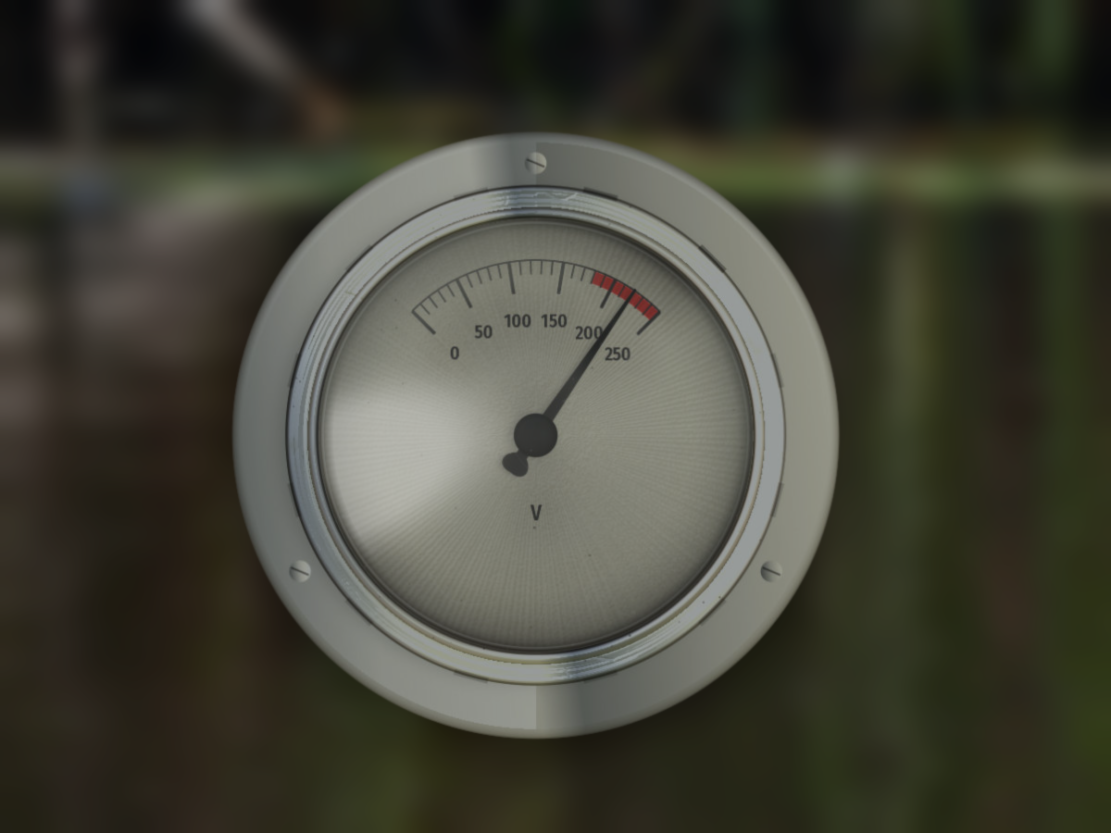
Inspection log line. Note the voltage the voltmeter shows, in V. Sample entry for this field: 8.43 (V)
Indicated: 220 (V)
